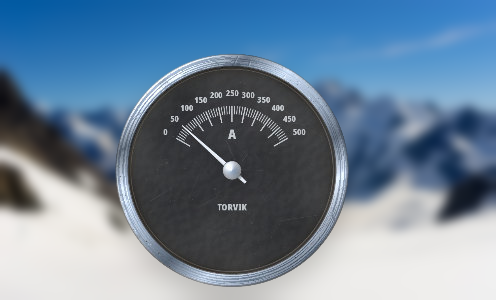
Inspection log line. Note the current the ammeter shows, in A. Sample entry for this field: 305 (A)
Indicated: 50 (A)
